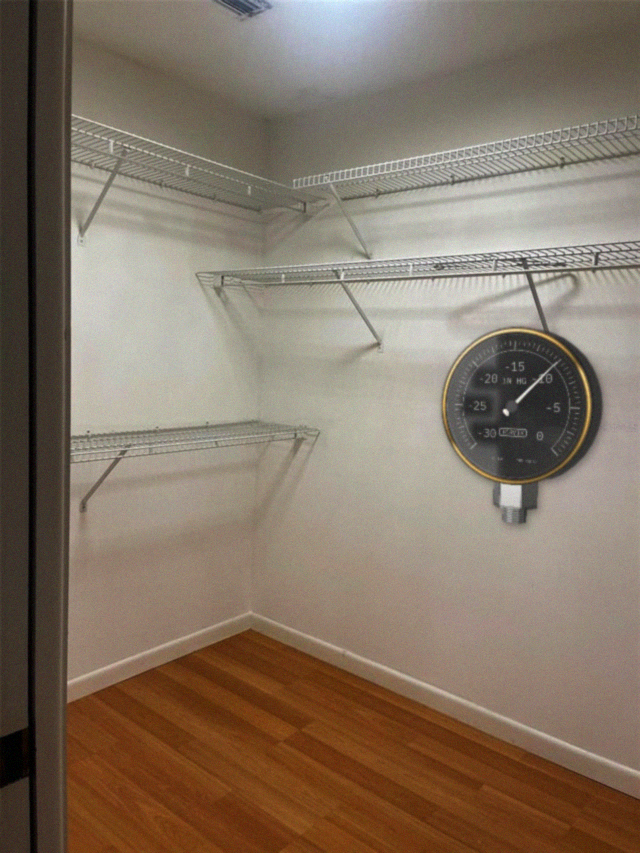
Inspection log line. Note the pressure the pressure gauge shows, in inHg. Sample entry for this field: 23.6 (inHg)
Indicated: -10 (inHg)
